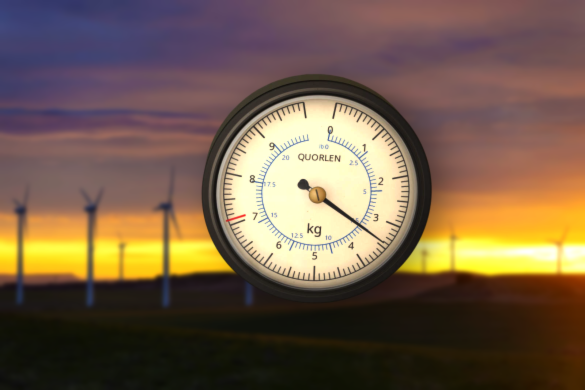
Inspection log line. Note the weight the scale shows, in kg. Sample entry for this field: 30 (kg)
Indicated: 3.4 (kg)
